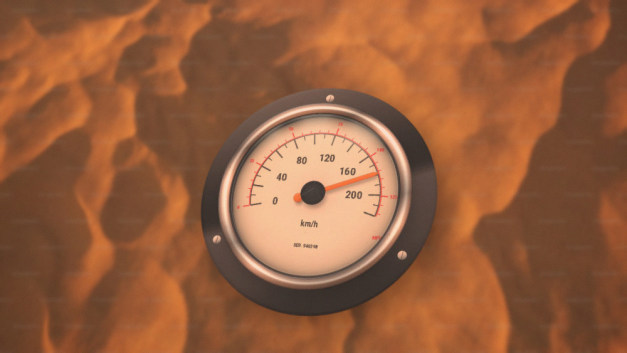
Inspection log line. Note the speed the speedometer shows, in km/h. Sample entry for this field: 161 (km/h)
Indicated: 180 (km/h)
